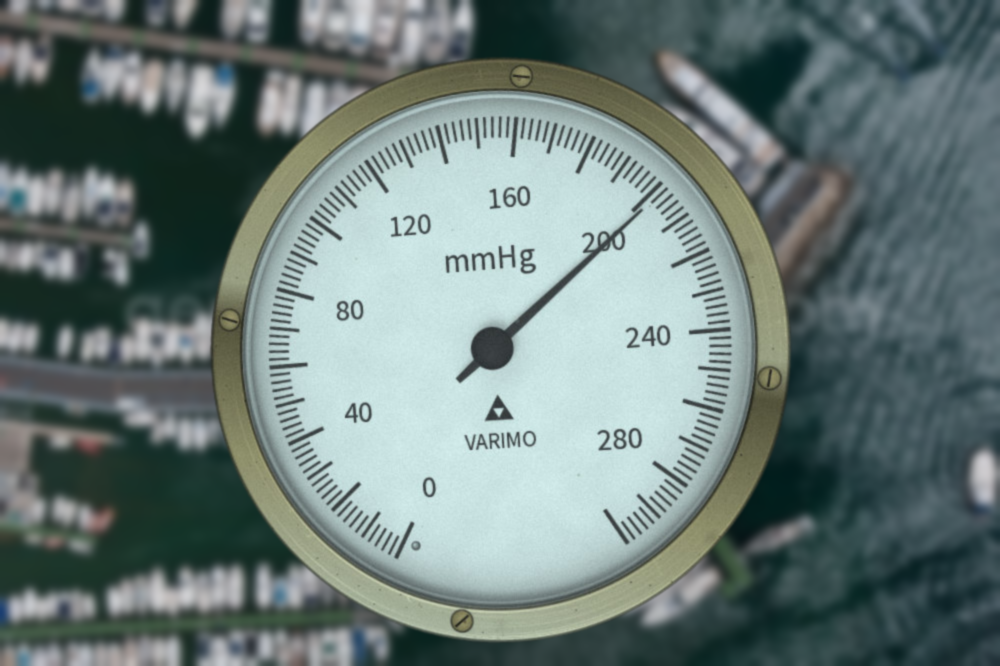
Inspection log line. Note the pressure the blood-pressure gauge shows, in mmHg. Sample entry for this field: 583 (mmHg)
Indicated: 202 (mmHg)
